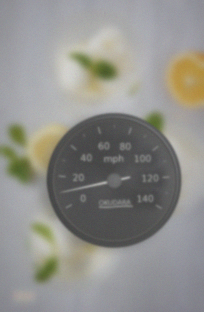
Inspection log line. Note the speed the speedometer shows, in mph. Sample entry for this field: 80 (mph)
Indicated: 10 (mph)
